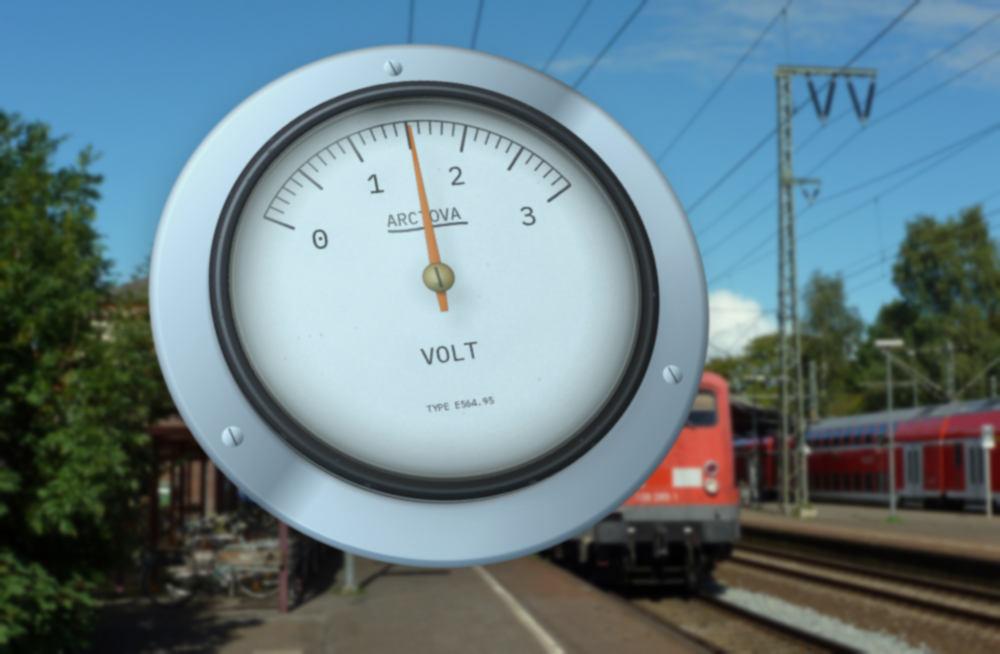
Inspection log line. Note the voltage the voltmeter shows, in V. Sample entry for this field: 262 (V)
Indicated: 1.5 (V)
